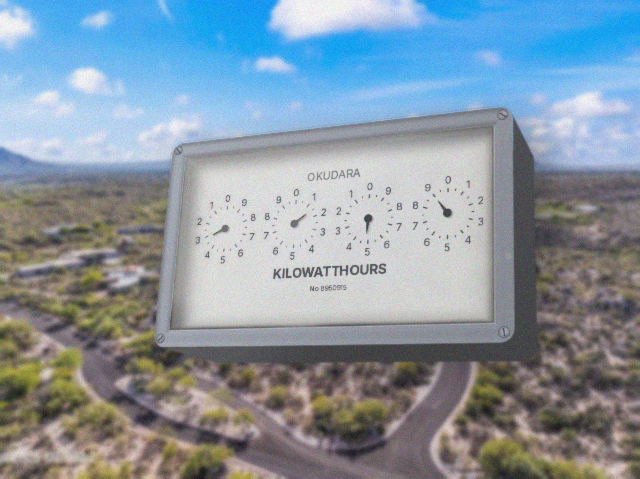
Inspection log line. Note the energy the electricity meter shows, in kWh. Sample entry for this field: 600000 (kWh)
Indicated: 3149 (kWh)
